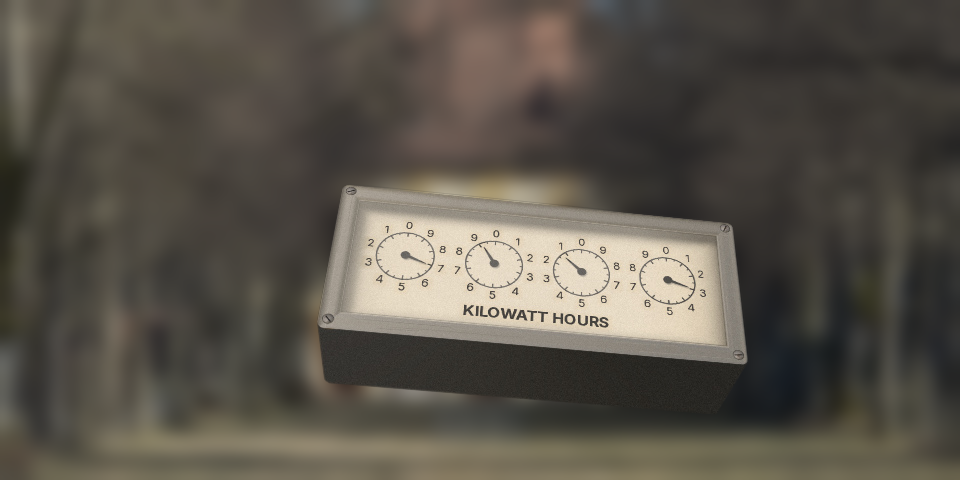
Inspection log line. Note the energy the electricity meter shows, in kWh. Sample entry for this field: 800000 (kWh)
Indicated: 6913 (kWh)
